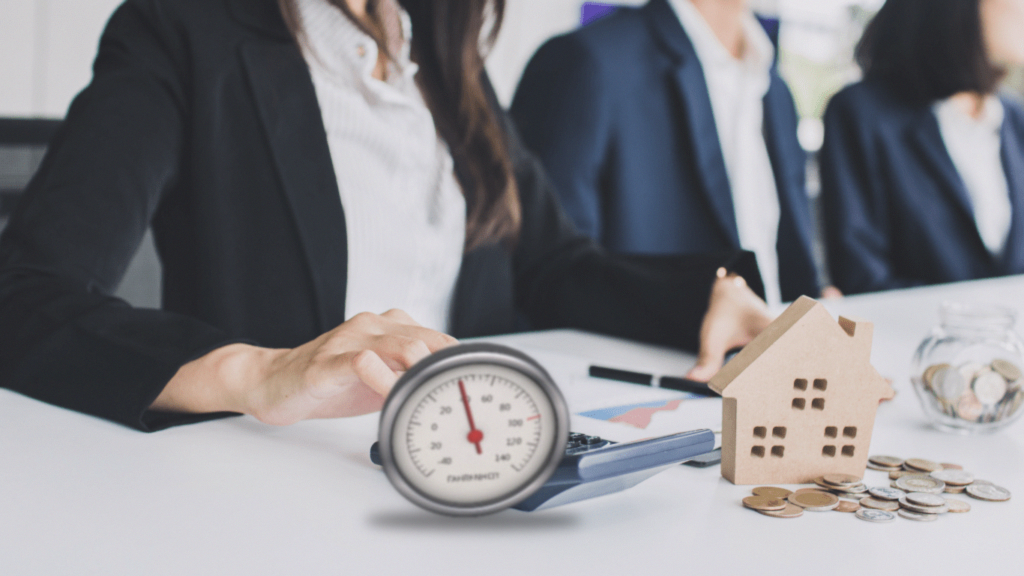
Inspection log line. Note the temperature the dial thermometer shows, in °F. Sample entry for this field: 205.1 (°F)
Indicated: 40 (°F)
